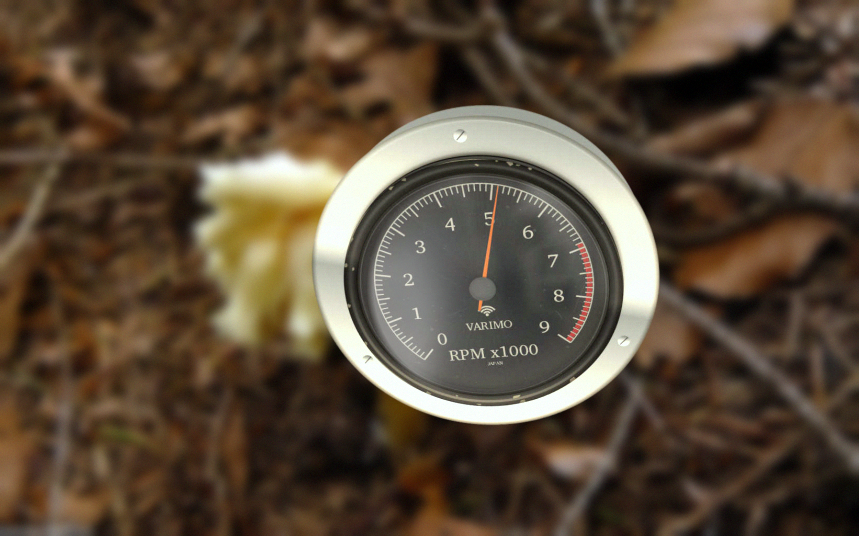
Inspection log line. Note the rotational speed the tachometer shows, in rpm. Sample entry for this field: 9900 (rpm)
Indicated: 5100 (rpm)
